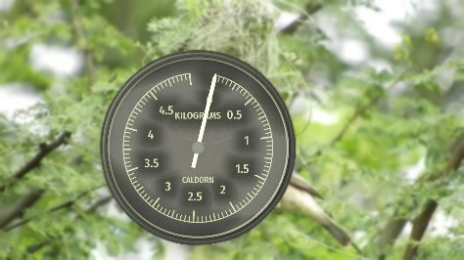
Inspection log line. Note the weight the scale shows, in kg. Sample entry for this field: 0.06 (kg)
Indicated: 0 (kg)
